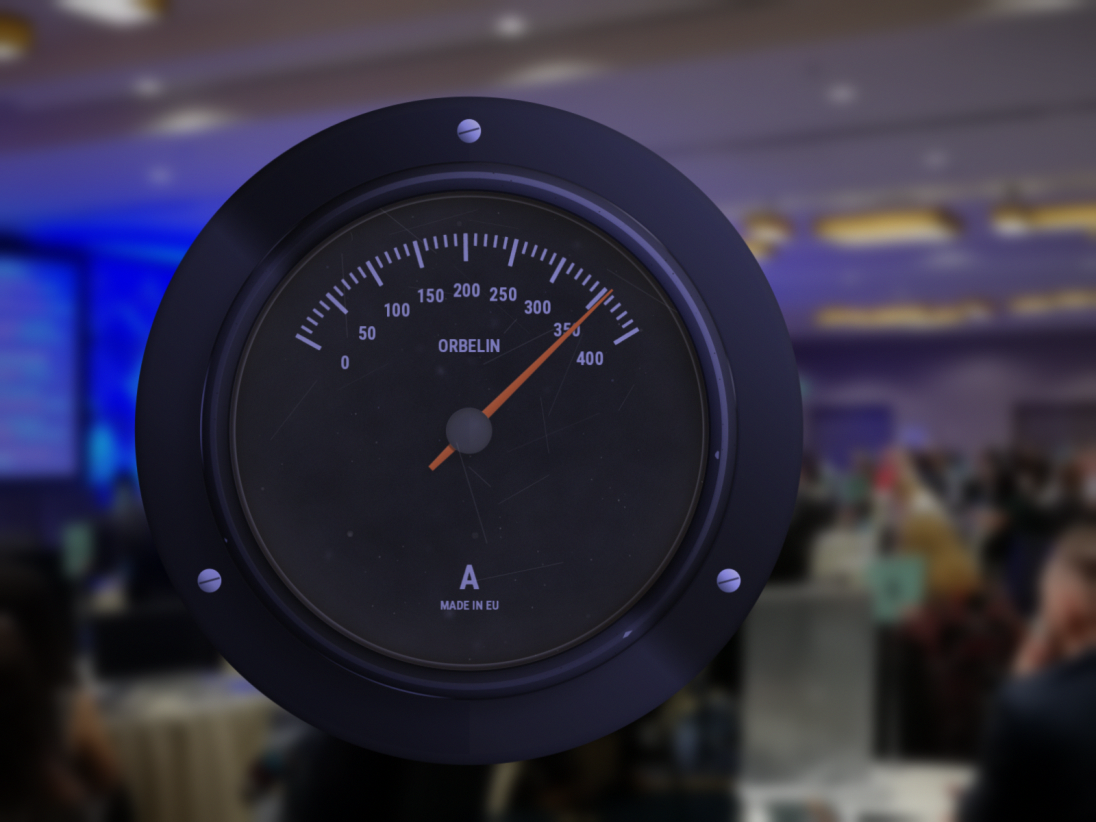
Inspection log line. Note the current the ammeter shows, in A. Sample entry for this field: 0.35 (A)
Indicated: 355 (A)
